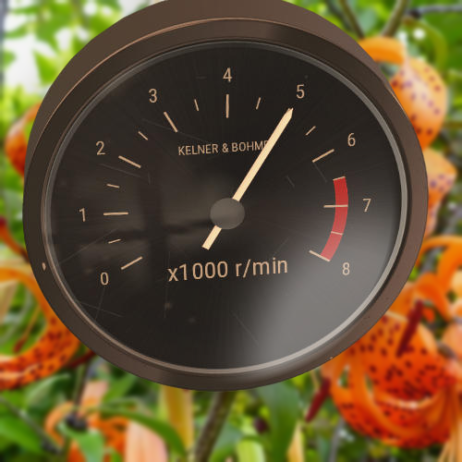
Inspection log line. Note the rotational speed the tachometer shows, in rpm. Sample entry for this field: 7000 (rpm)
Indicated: 5000 (rpm)
